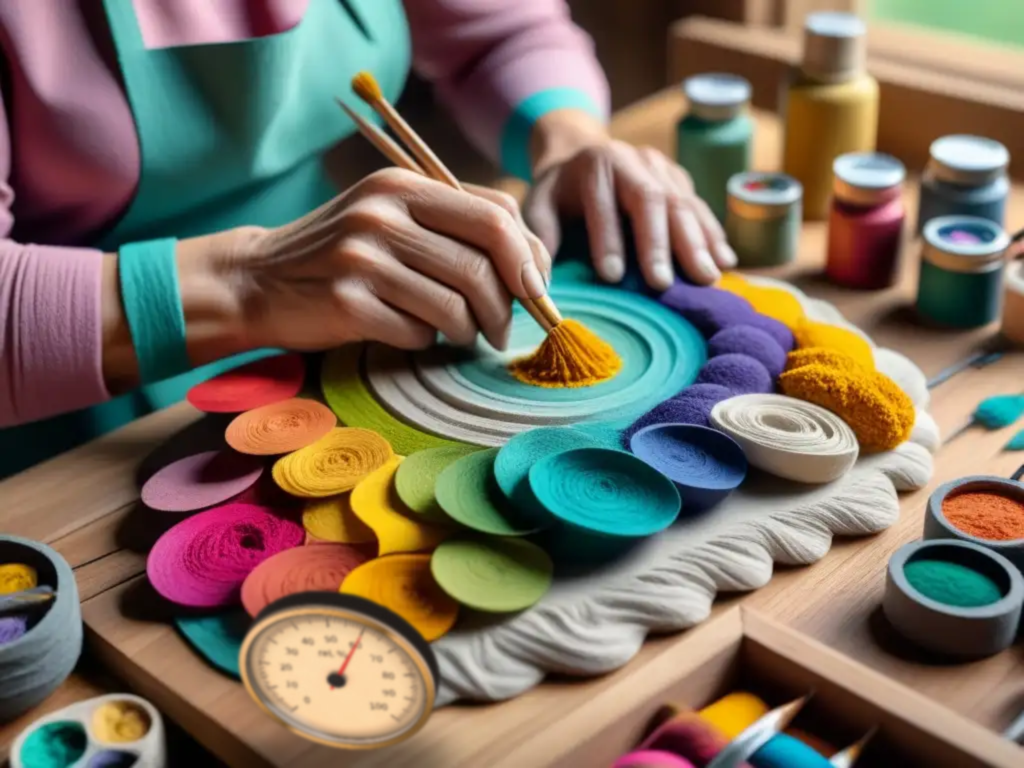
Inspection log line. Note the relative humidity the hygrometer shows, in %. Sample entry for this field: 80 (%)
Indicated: 60 (%)
